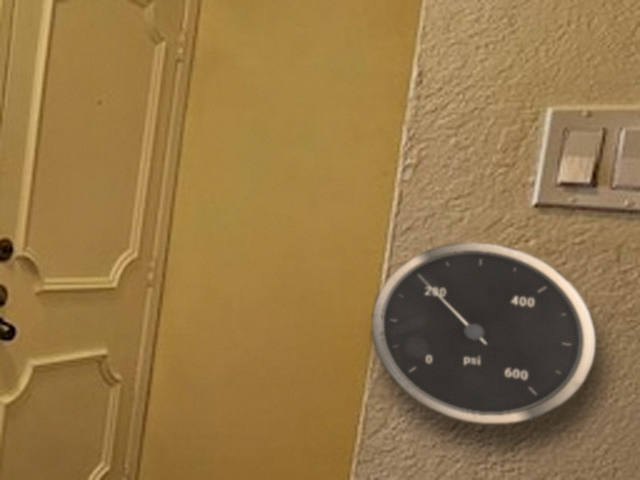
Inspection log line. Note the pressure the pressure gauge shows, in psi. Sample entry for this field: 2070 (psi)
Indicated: 200 (psi)
